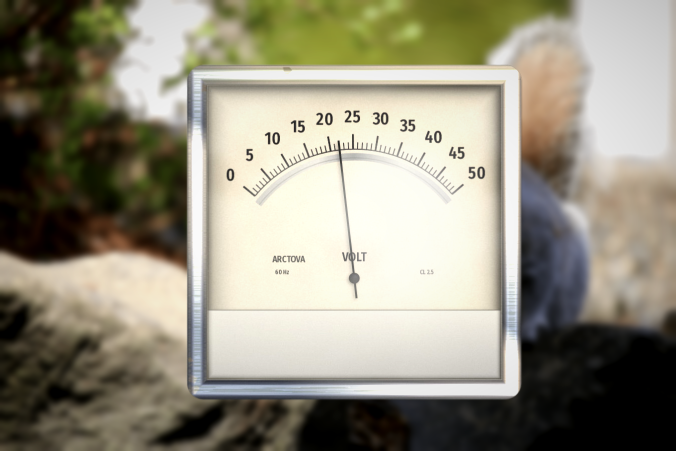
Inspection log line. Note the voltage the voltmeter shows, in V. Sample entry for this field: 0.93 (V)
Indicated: 22 (V)
